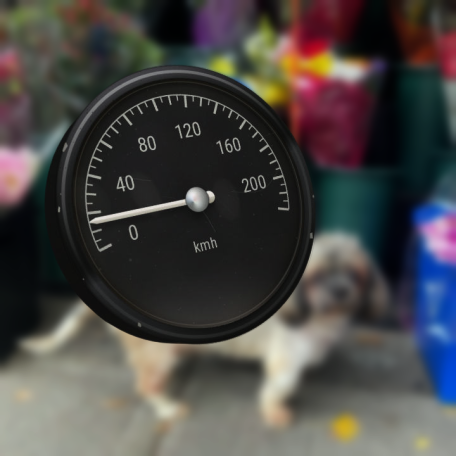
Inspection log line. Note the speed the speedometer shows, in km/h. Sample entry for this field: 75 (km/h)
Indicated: 15 (km/h)
